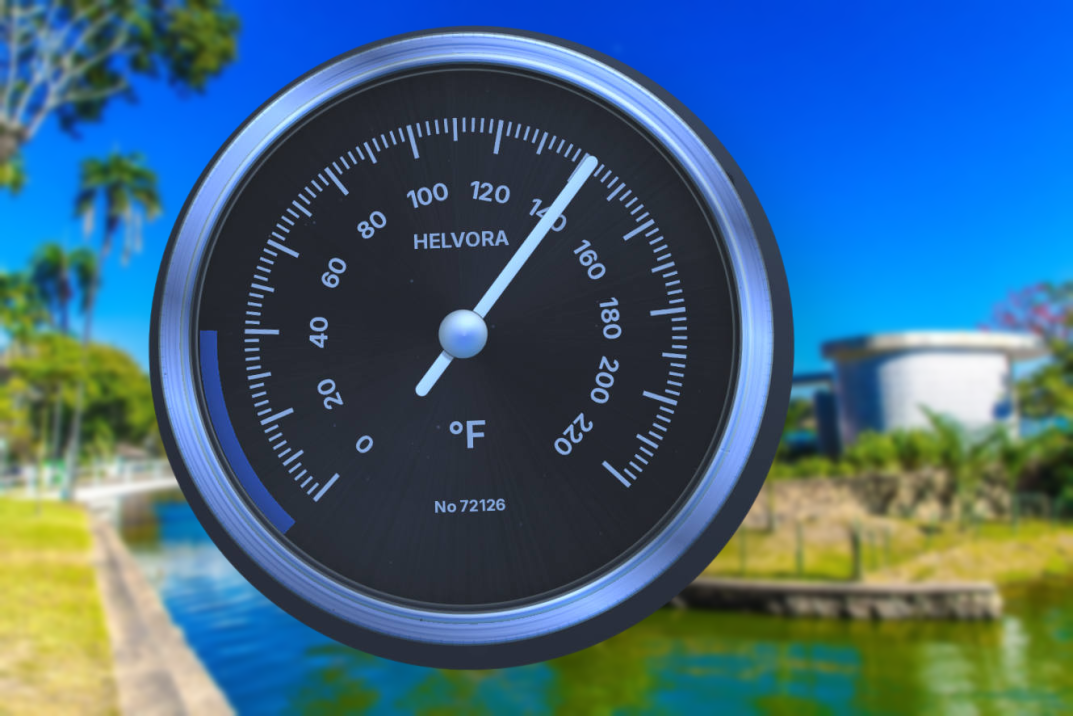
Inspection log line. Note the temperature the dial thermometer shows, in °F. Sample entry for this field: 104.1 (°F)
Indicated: 142 (°F)
